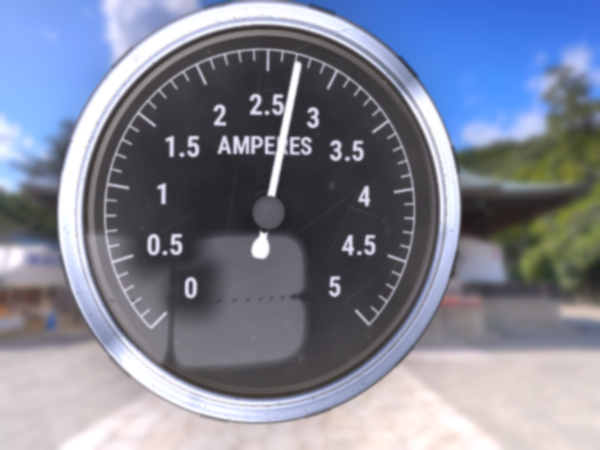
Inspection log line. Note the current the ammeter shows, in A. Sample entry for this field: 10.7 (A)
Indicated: 2.7 (A)
